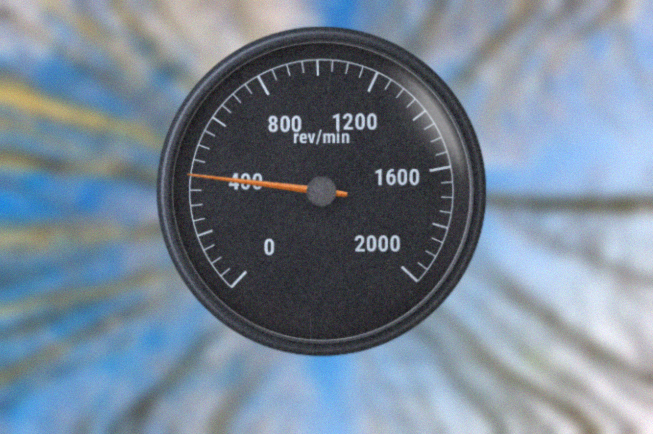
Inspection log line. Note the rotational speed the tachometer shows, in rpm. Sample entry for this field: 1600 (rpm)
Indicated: 400 (rpm)
